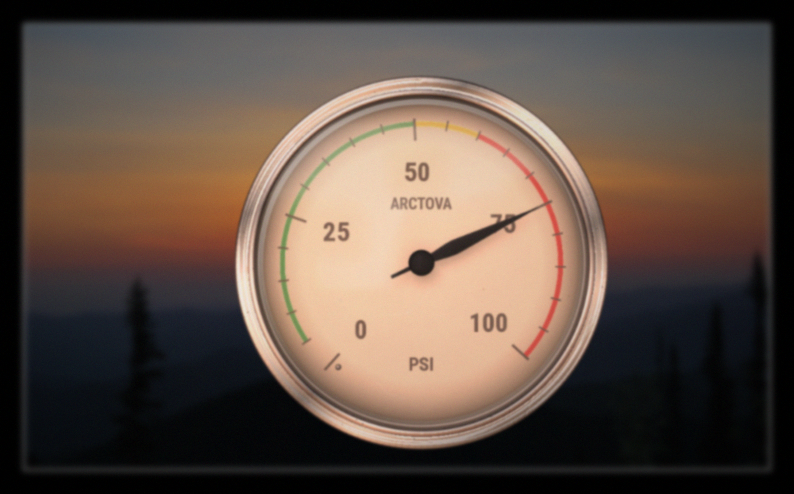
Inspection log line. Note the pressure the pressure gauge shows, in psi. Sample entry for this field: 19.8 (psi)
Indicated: 75 (psi)
